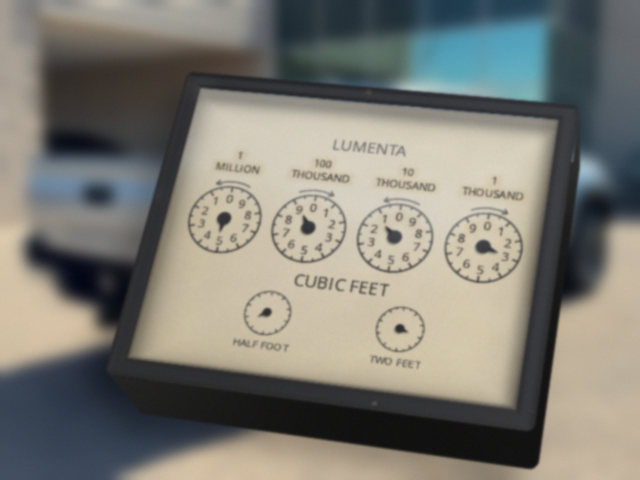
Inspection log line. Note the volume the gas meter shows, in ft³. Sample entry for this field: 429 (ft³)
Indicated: 491300 (ft³)
